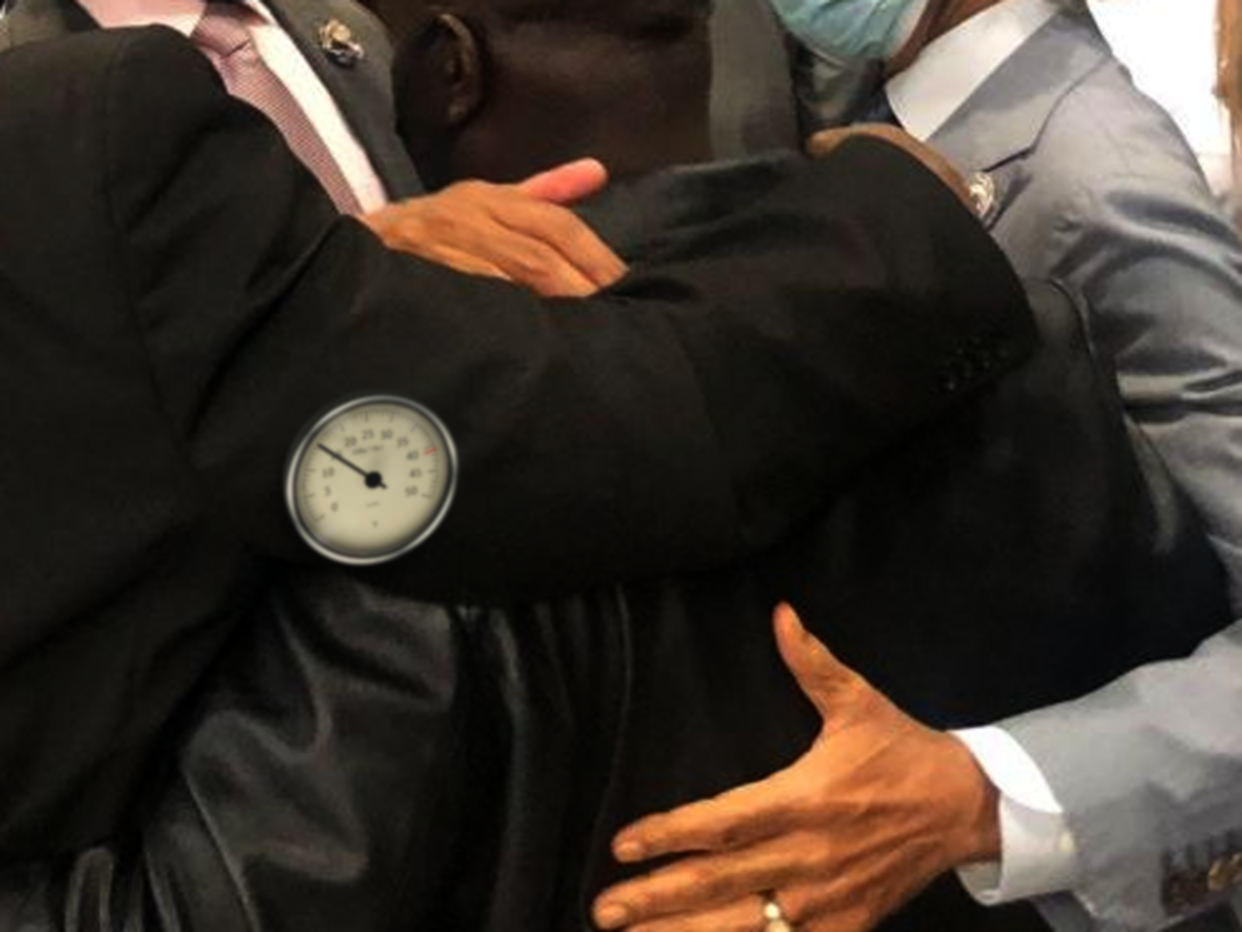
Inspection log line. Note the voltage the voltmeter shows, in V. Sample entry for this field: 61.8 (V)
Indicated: 15 (V)
